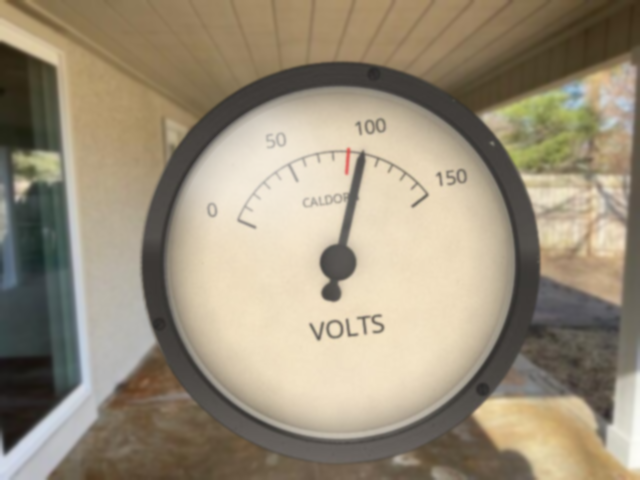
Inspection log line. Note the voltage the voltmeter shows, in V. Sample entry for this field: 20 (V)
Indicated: 100 (V)
